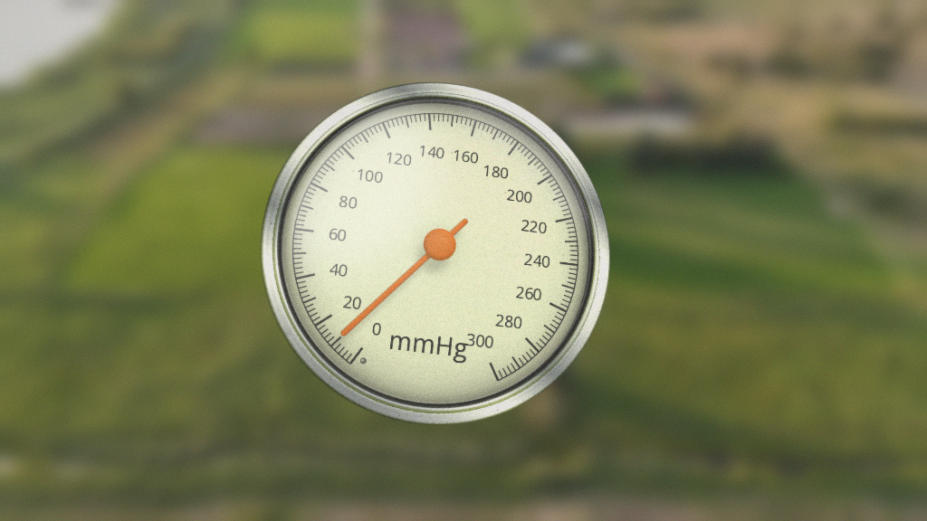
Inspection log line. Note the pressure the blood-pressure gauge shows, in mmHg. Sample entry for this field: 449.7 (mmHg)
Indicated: 10 (mmHg)
